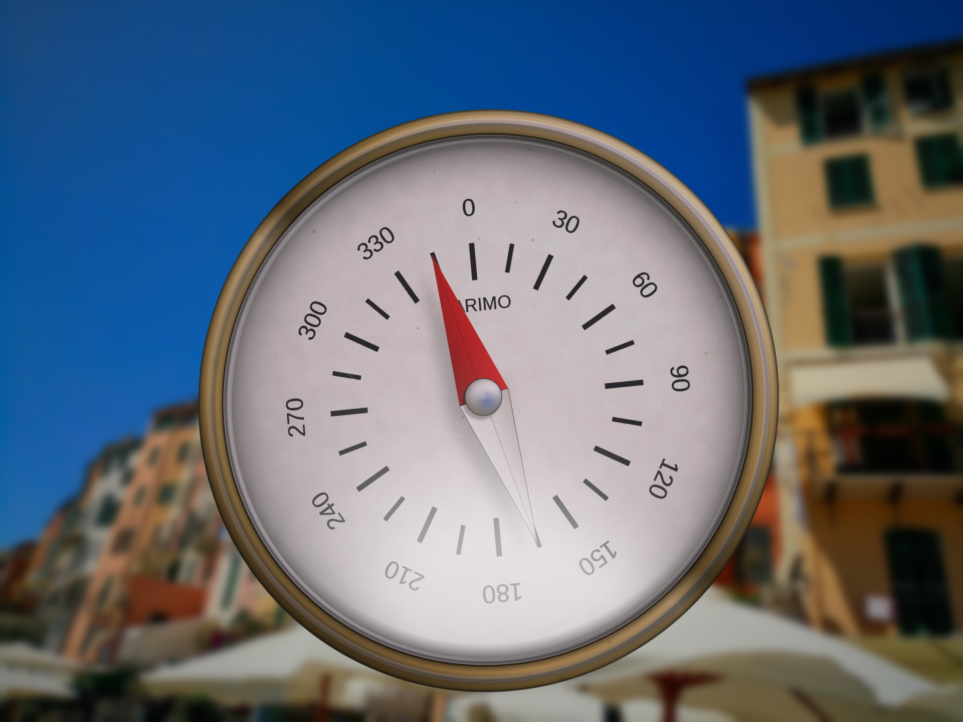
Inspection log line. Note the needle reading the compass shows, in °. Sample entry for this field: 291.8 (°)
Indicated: 345 (°)
